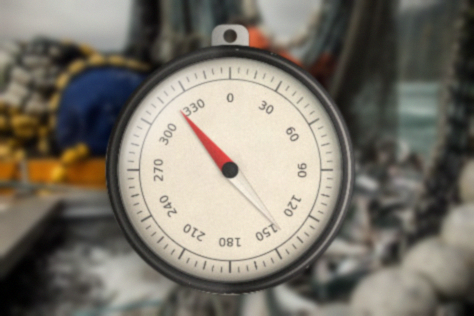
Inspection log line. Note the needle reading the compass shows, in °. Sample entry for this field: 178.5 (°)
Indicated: 320 (°)
